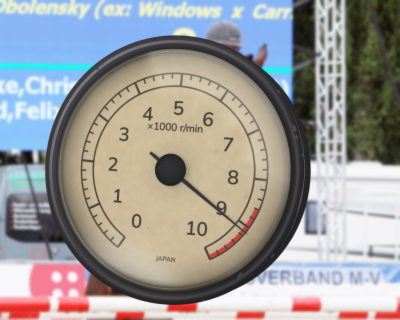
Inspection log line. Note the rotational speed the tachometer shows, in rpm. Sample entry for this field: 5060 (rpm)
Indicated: 9100 (rpm)
